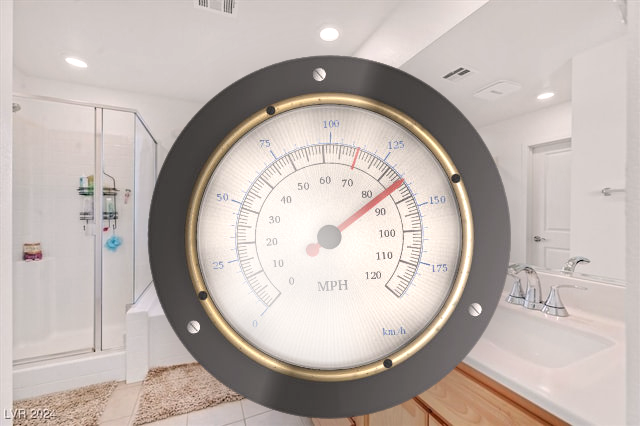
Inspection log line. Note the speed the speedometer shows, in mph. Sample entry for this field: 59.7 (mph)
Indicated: 85 (mph)
